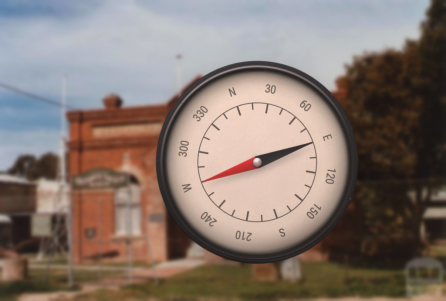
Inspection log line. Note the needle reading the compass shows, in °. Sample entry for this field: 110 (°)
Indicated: 270 (°)
